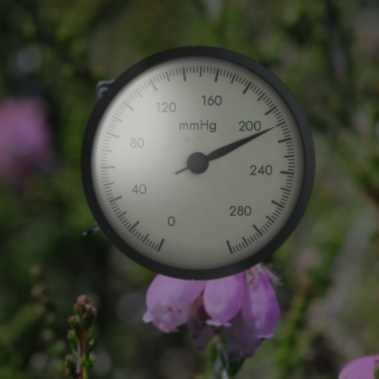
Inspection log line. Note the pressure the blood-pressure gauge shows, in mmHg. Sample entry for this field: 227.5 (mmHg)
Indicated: 210 (mmHg)
